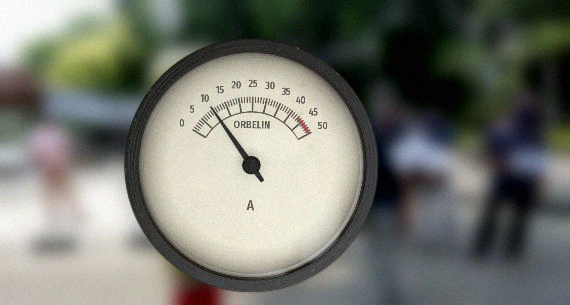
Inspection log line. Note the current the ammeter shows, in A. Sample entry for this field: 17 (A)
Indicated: 10 (A)
